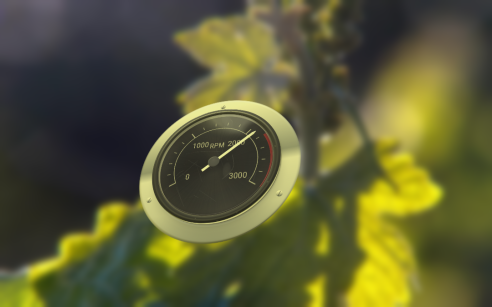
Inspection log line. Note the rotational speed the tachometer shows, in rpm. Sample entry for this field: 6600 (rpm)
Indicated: 2100 (rpm)
